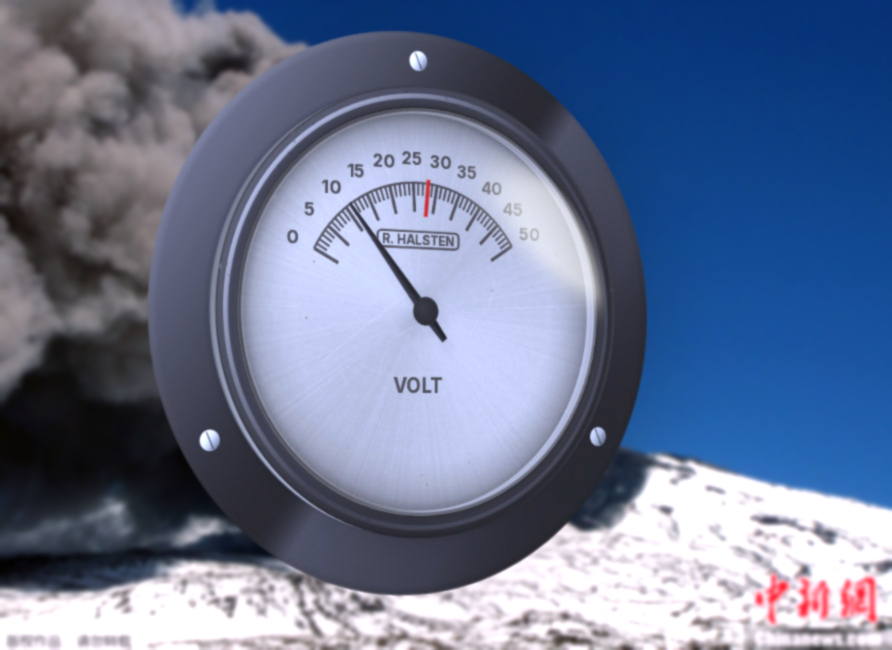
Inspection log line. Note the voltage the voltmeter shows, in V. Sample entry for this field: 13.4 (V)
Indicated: 10 (V)
